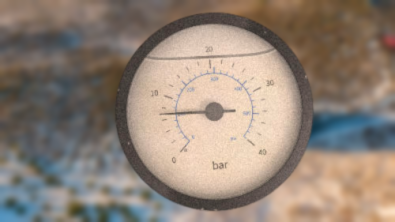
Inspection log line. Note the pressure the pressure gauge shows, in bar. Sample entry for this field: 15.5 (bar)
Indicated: 7 (bar)
